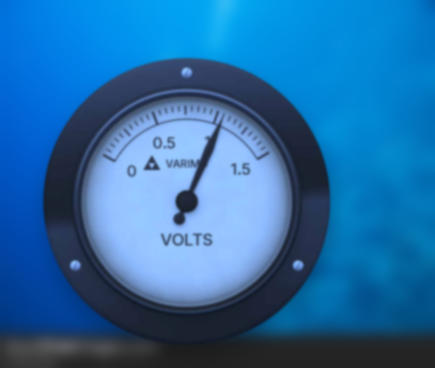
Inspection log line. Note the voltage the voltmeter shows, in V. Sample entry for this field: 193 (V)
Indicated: 1.05 (V)
